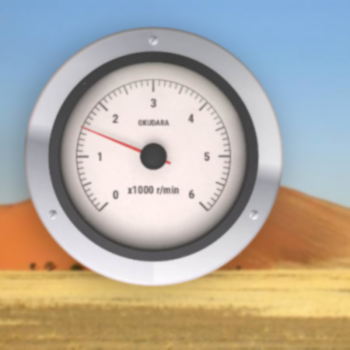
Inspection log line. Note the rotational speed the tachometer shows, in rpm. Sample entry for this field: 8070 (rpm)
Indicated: 1500 (rpm)
